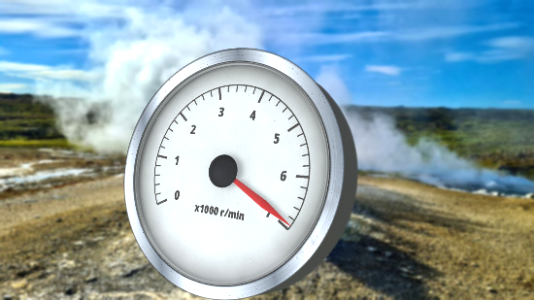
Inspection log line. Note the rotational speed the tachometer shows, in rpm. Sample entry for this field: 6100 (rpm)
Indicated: 6900 (rpm)
